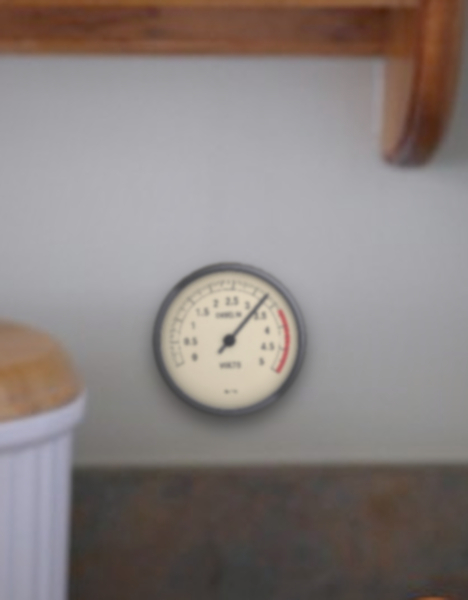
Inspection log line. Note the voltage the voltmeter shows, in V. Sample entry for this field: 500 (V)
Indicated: 3.25 (V)
